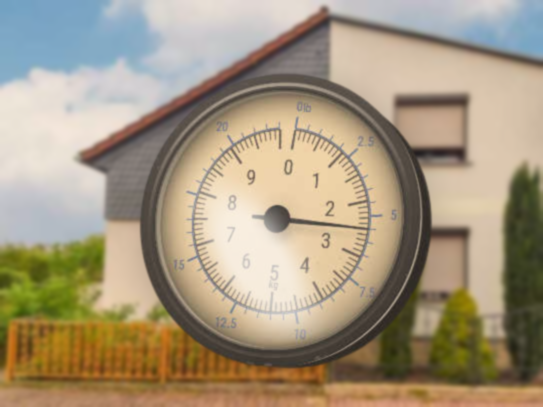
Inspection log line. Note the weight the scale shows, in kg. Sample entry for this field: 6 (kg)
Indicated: 2.5 (kg)
